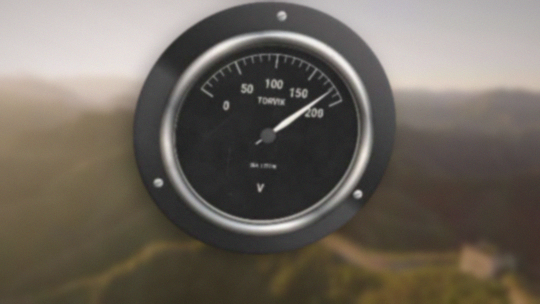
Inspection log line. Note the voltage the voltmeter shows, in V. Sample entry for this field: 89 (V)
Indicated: 180 (V)
